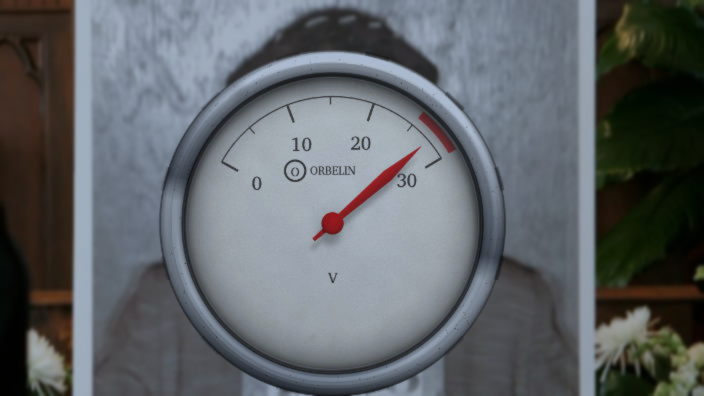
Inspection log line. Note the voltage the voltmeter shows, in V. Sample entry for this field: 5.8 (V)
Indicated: 27.5 (V)
